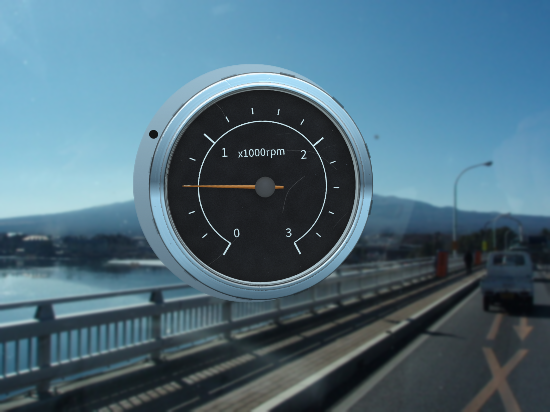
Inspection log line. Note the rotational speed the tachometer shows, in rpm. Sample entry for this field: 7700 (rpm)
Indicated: 600 (rpm)
